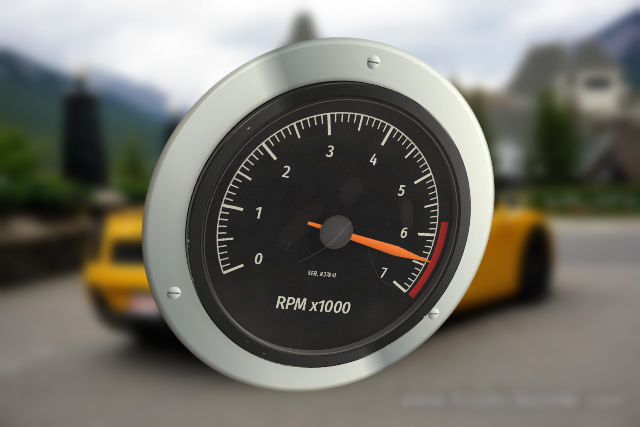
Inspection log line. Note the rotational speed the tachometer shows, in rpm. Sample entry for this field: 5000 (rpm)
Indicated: 6400 (rpm)
